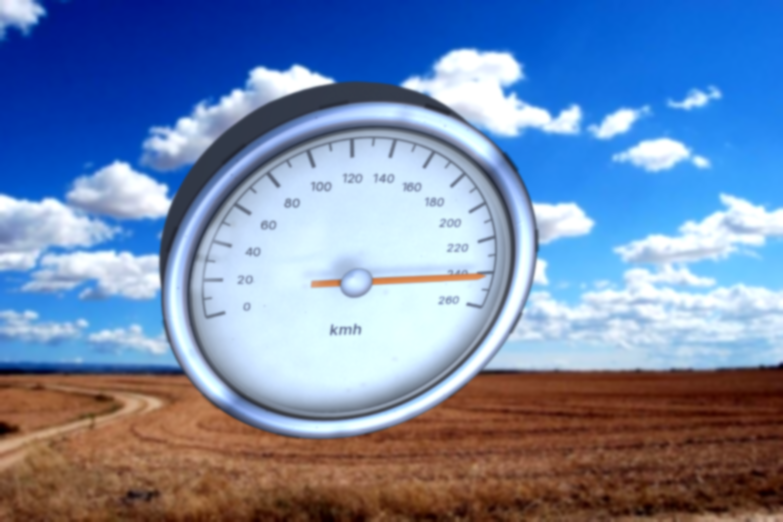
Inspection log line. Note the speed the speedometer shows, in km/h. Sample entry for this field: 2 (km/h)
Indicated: 240 (km/h)
